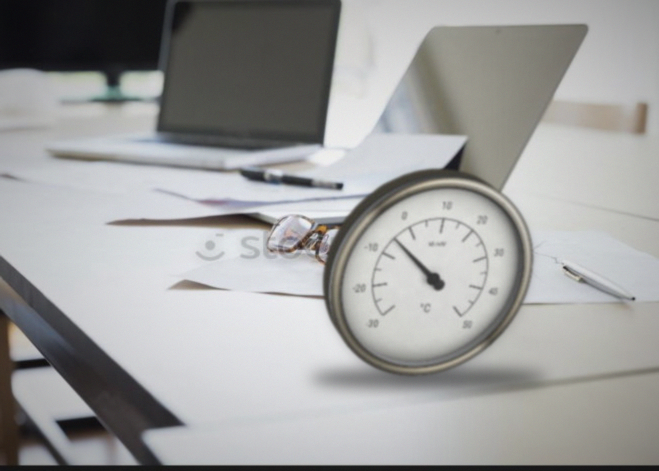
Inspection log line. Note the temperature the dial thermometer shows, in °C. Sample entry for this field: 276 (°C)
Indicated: -5 (°C)
